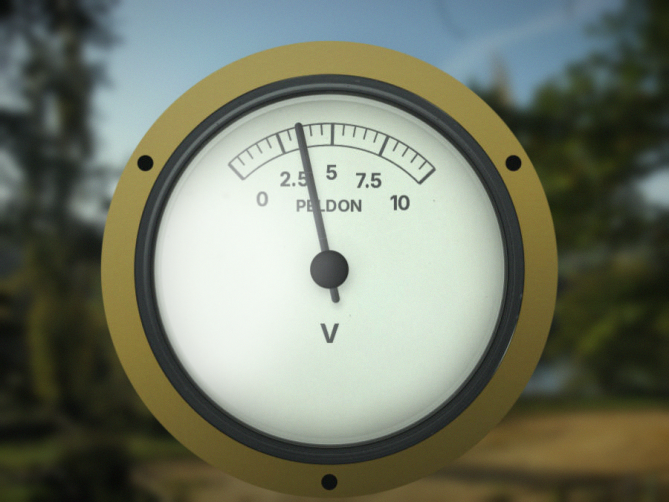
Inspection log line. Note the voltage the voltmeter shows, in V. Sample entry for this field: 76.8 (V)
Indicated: 3.5 (V)
